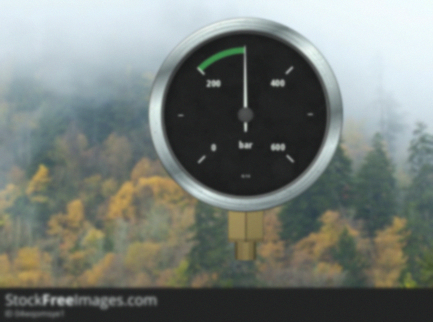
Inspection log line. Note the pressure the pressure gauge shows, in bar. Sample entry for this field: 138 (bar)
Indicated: 300 (bar)
